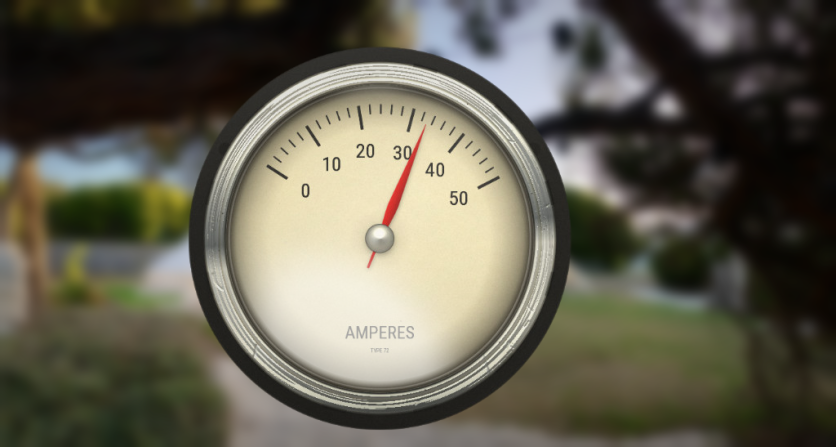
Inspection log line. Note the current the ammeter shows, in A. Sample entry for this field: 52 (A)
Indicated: 33 (A)
